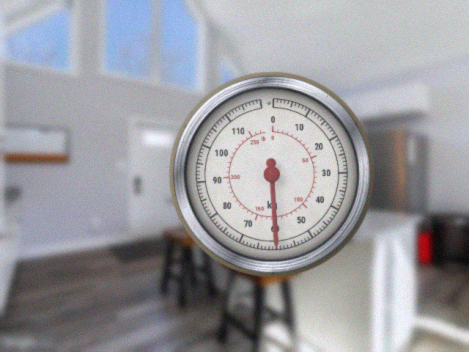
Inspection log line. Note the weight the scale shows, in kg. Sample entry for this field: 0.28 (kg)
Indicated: 60 (kg)
